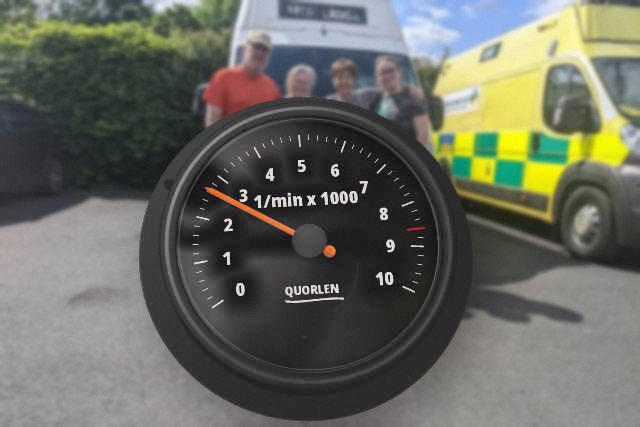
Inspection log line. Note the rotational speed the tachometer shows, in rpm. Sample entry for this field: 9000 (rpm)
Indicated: 2600 (rpm)
